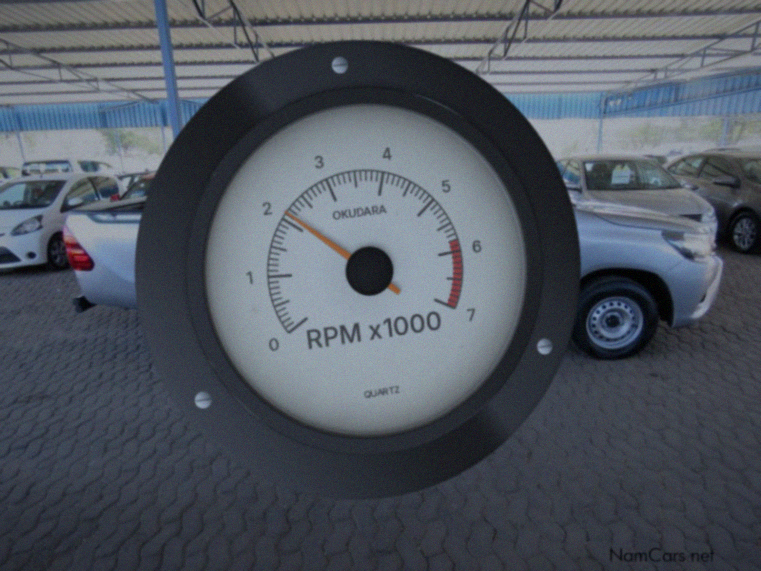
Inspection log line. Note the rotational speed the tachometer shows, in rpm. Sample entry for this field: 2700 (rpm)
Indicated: 2100 (rpm)
